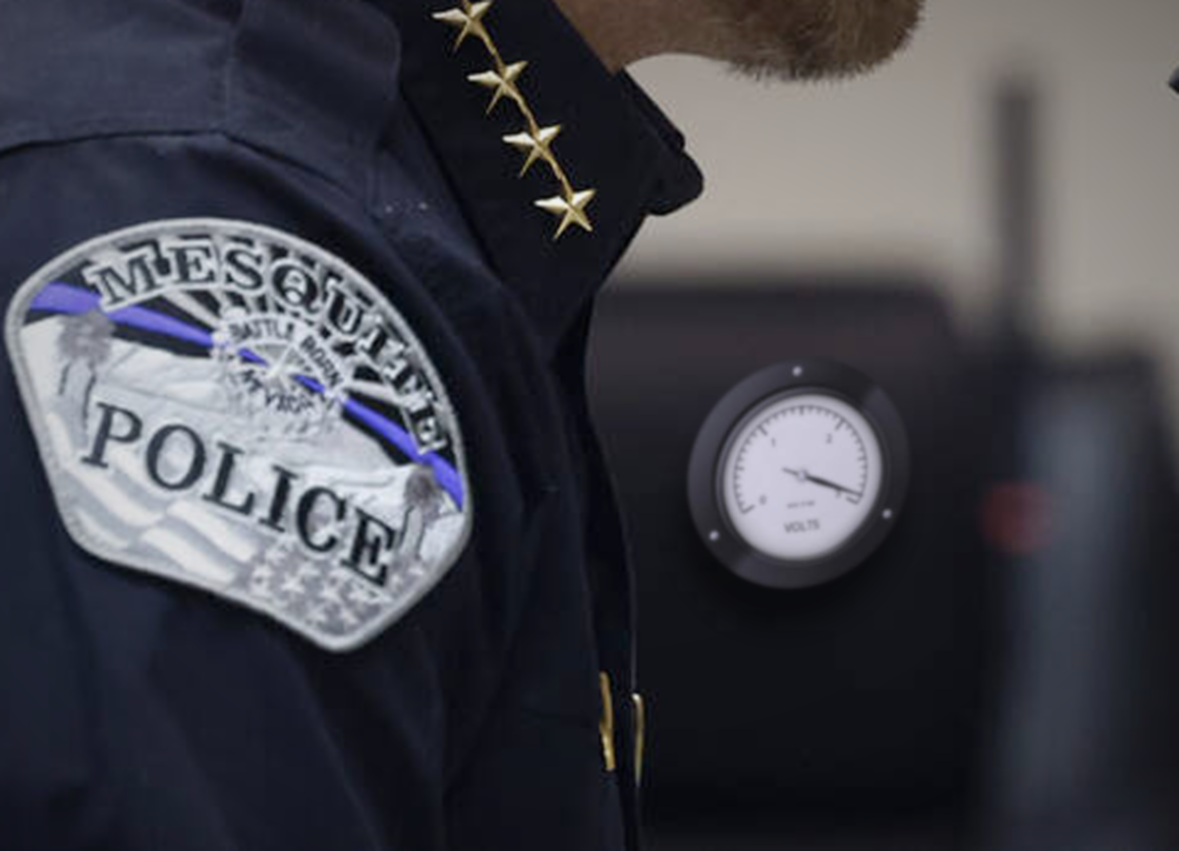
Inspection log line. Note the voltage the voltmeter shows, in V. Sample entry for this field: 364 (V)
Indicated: 2.9 (V)
